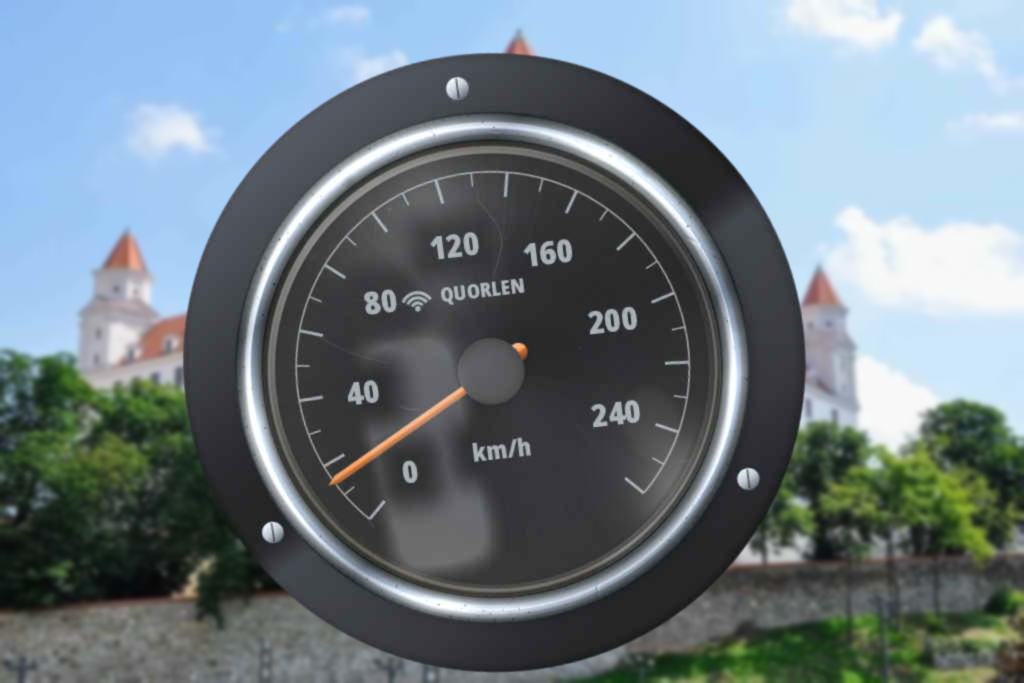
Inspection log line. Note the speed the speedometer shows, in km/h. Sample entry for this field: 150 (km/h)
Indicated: 15 (km/h)
